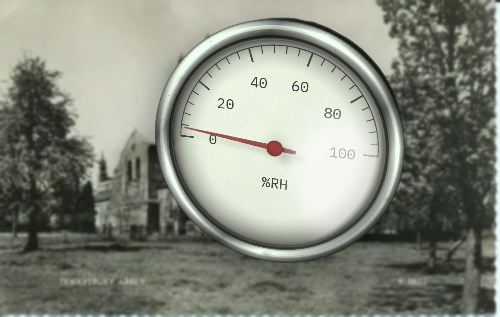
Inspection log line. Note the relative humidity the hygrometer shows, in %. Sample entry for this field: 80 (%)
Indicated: 4 (%)
